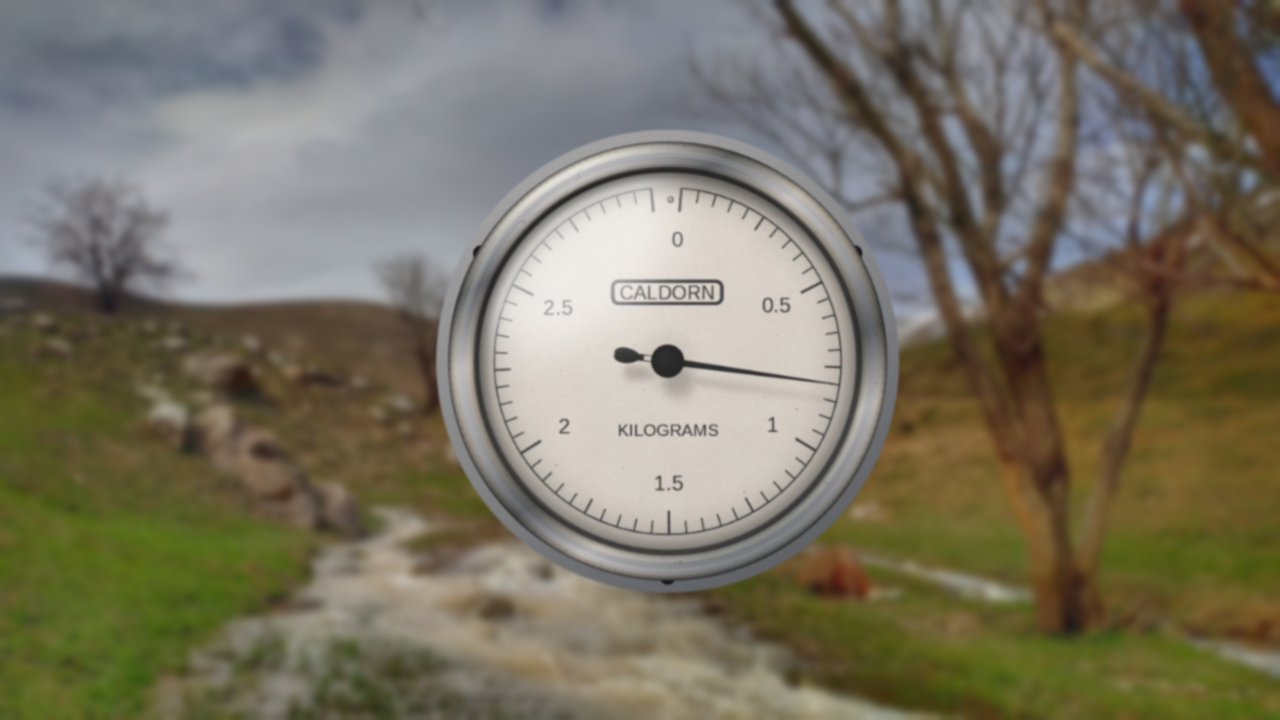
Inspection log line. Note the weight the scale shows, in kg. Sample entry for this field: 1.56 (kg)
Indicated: 0.8 (kg)
